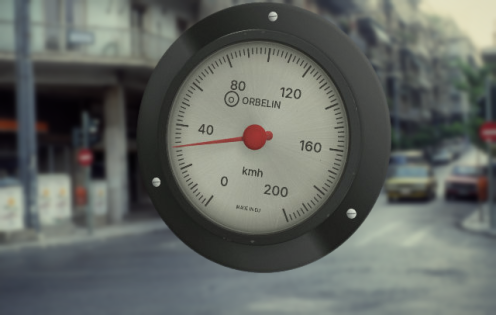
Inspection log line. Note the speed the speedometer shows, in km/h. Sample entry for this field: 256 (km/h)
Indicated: 30 (km/h)
